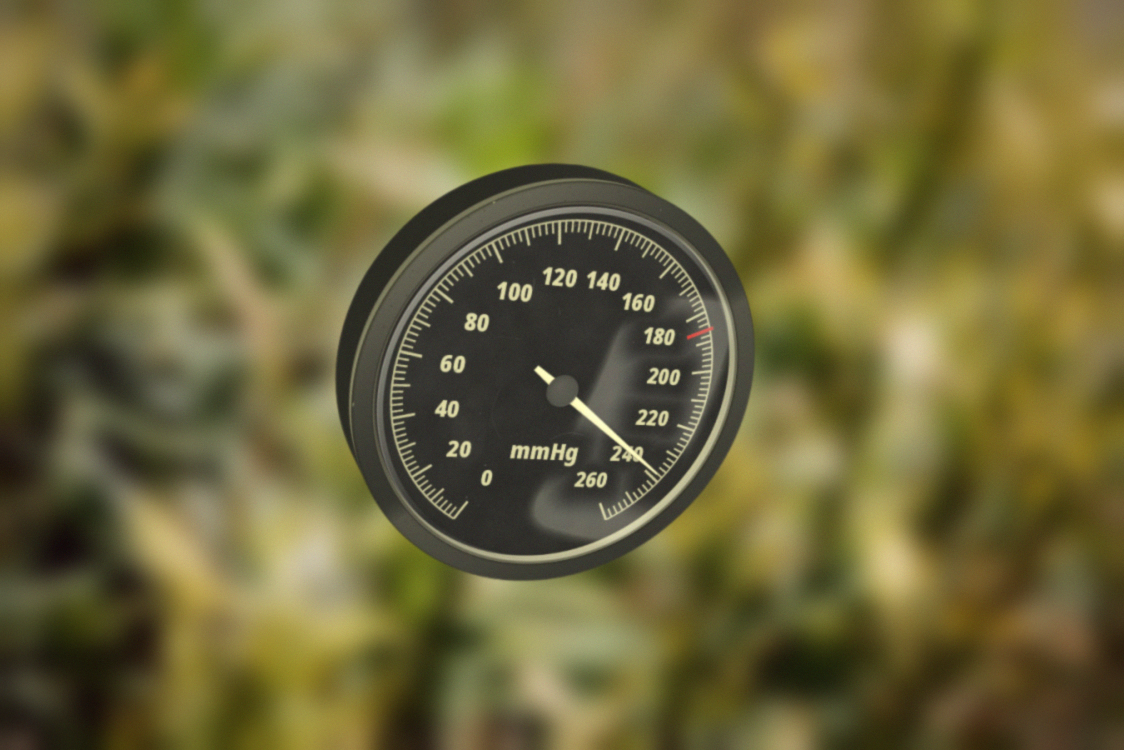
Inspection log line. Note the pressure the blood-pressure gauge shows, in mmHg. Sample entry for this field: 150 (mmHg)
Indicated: 238 (mmHg)
